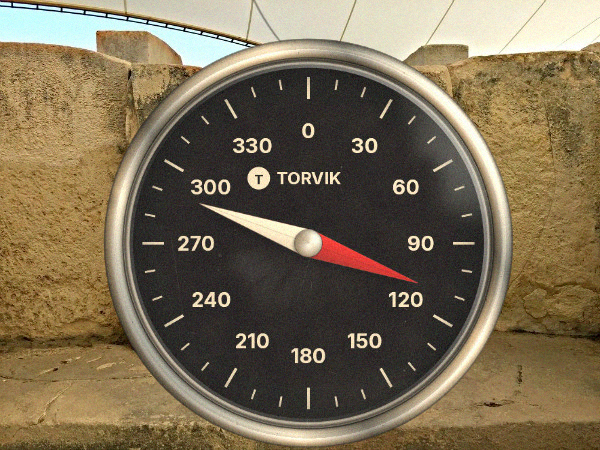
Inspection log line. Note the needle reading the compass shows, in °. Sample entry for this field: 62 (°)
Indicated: 110 (°)
